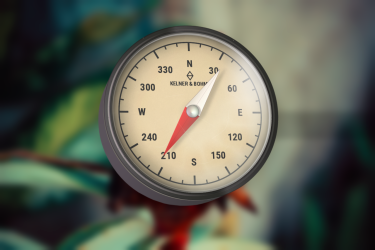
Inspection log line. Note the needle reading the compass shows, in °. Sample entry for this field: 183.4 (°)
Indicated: 215 (°)
